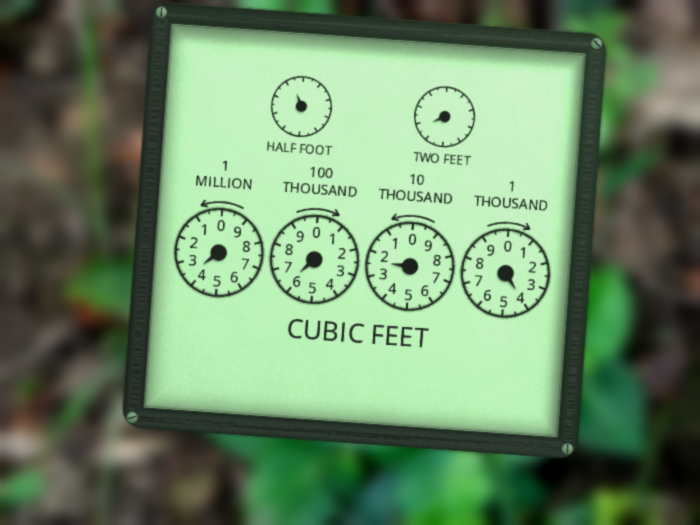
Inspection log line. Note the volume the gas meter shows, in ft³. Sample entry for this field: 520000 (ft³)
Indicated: 362400 (ft³)
